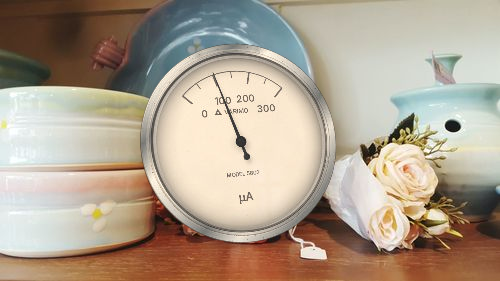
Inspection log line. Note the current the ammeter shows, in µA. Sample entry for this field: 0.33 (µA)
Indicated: 100 (µA)
